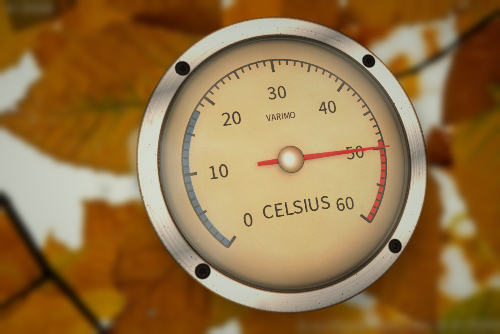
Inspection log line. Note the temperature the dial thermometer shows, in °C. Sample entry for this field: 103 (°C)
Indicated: 50 (°C)
